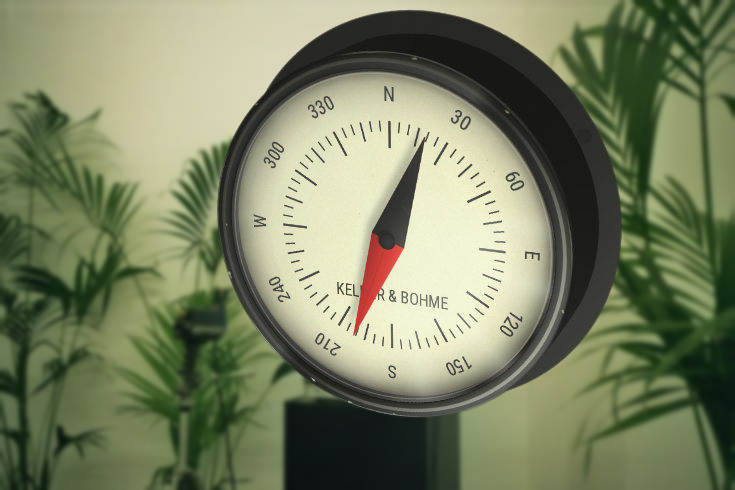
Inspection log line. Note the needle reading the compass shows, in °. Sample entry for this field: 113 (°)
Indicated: 200 (°)
